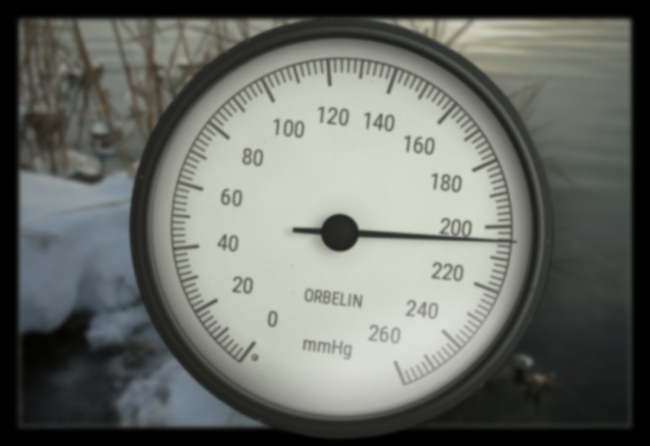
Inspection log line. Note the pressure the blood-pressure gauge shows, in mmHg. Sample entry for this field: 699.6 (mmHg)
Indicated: 204 (mmHg)
